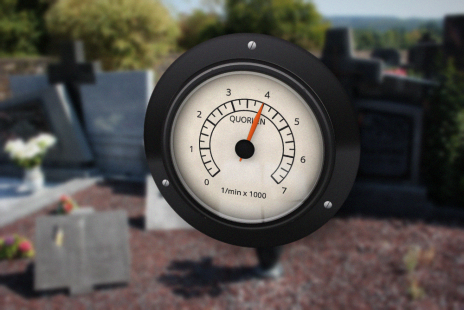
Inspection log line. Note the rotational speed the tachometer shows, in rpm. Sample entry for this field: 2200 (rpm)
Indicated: 4000 (rpm)
